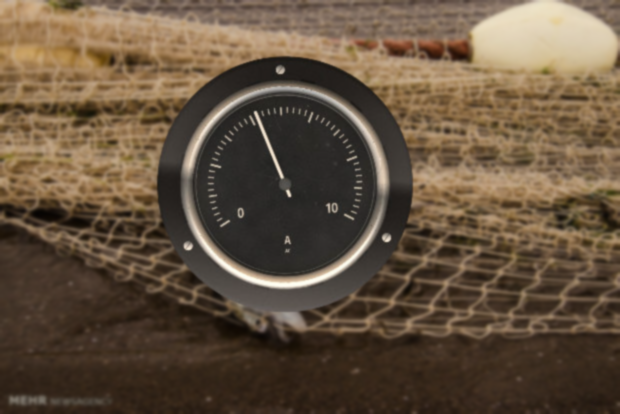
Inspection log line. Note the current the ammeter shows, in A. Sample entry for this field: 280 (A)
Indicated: 4.2 (A)
